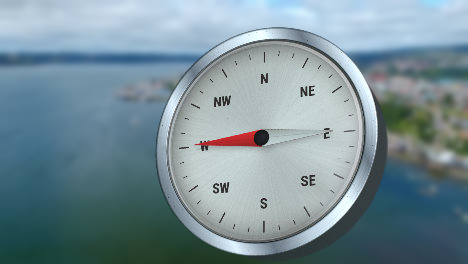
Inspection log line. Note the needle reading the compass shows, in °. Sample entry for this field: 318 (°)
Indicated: 270 (°)
